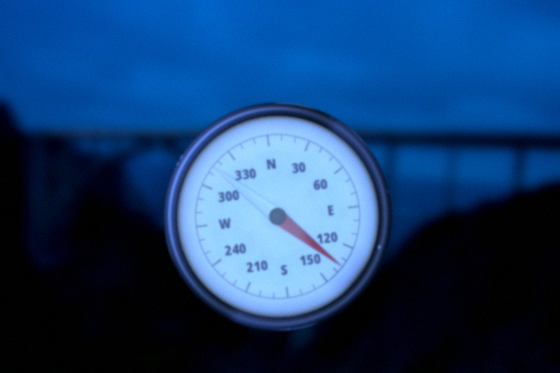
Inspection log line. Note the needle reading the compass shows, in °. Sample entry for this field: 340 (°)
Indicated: 135 (°)
